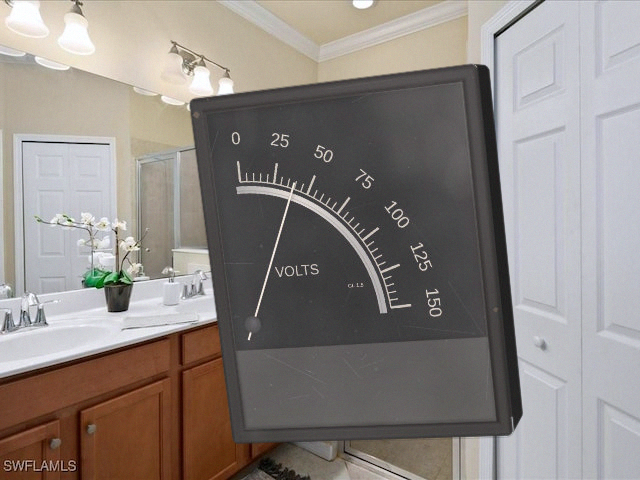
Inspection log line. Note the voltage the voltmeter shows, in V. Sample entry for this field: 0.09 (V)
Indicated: 40 (V)
